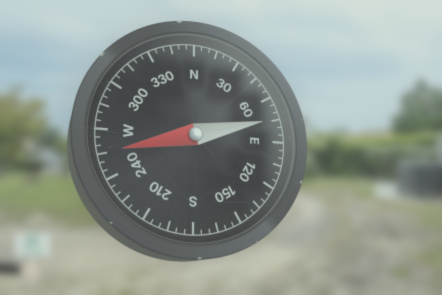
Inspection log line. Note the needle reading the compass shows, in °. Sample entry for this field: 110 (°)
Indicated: 255 (°)
